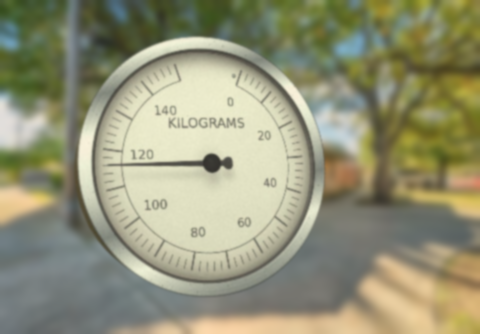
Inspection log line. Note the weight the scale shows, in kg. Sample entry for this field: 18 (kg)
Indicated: 116 (kg)
